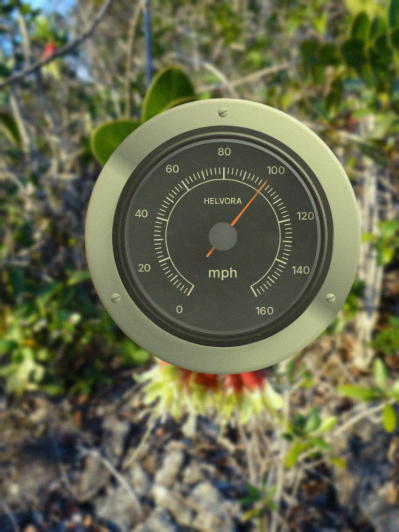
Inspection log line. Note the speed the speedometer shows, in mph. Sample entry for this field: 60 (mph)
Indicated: 100 (mph)
